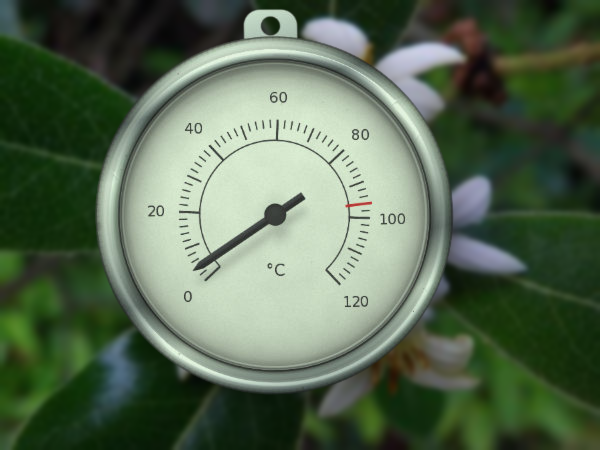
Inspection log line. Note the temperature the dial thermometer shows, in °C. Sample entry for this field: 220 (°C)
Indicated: 4 (°C)
